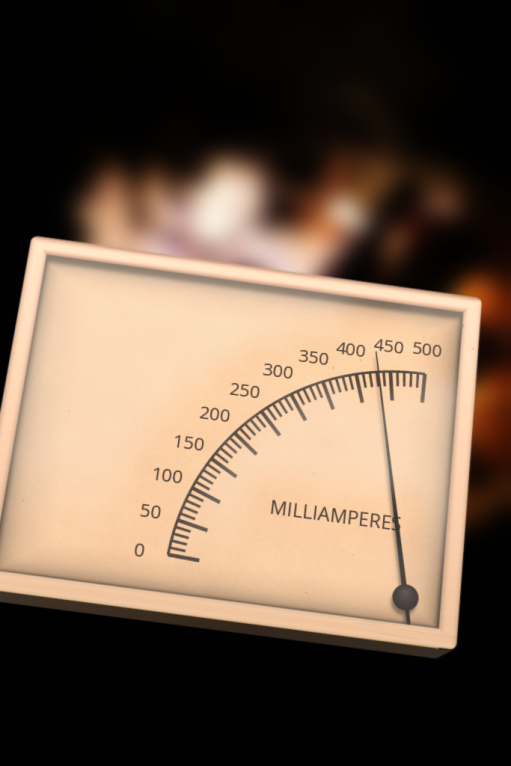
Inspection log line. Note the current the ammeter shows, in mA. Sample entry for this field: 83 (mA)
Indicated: 430 (mA)
